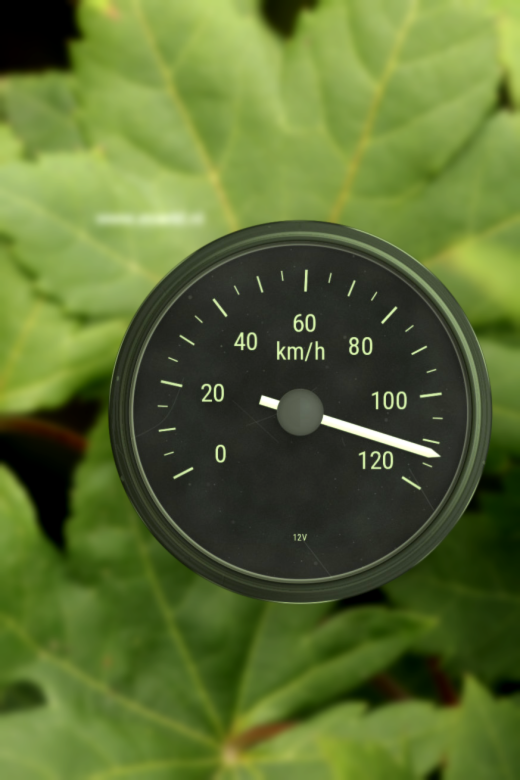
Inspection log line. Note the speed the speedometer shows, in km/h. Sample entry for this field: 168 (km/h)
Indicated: 112.5 (km/h)
